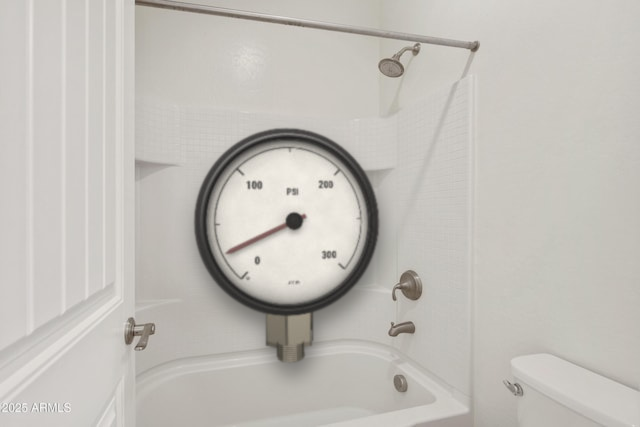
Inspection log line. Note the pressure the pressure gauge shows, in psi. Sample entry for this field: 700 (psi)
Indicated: 25 (psi)
